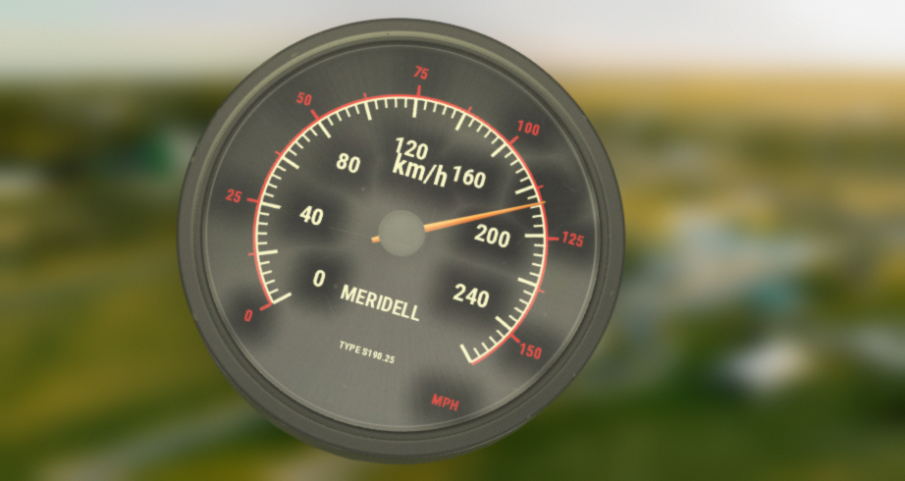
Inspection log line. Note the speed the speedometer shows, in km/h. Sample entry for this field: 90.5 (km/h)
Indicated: 188 (km/h)
